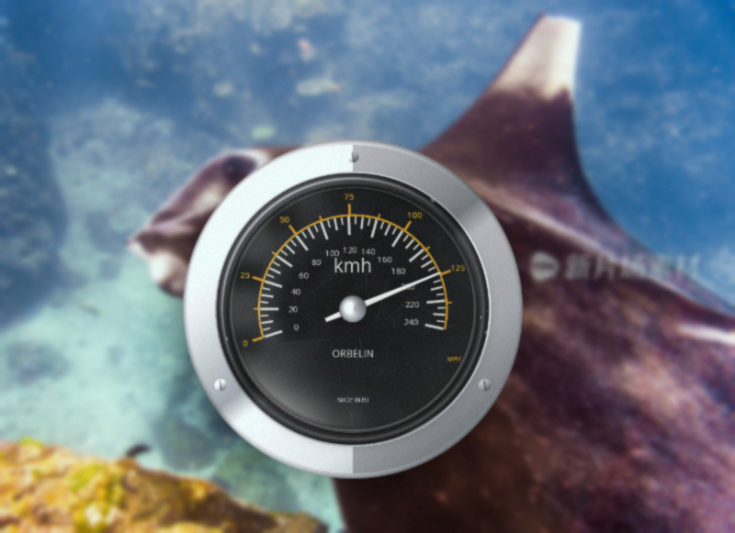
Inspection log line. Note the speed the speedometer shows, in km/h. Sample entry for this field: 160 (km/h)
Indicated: 200 (km/h)
